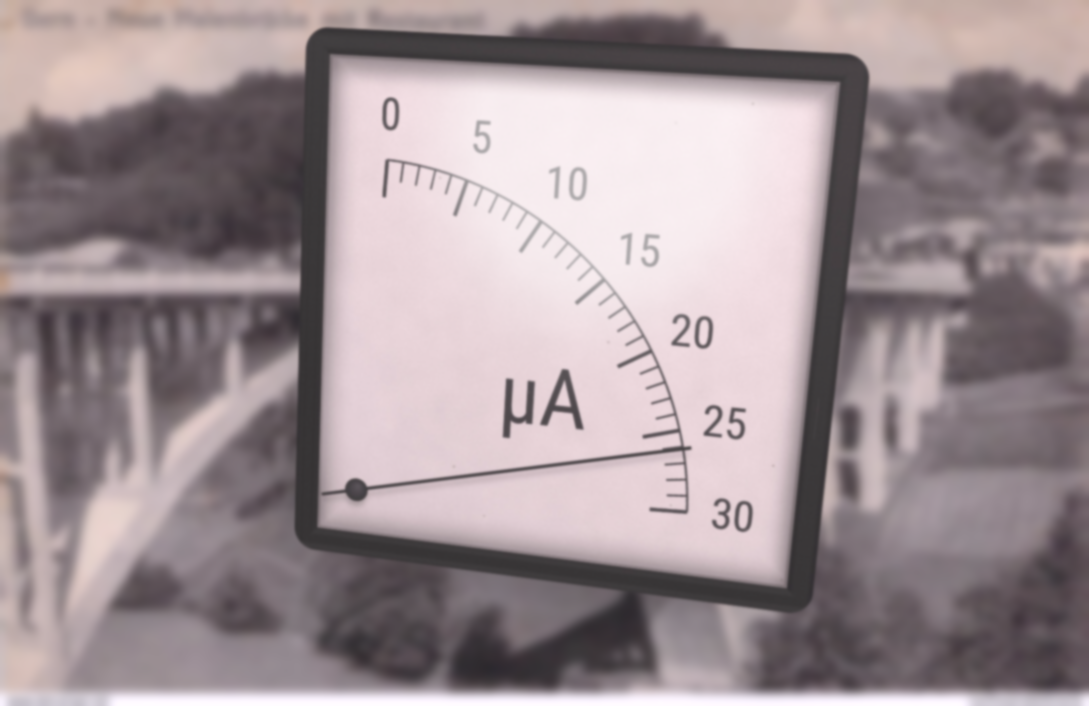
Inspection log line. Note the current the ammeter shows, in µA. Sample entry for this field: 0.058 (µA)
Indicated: 26 (µA)
